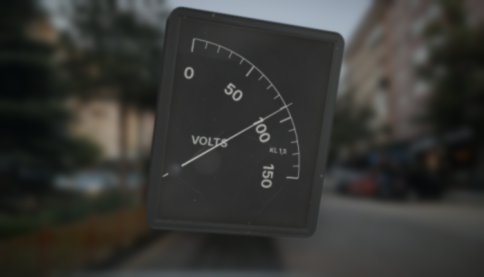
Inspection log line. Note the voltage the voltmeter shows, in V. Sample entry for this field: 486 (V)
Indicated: 90 (V)
